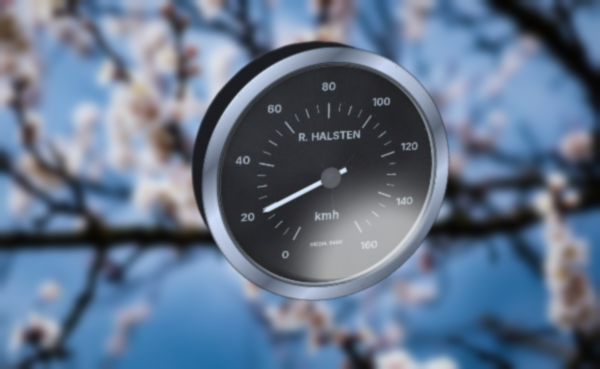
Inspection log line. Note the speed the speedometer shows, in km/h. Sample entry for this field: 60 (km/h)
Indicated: 20 (km/h)
